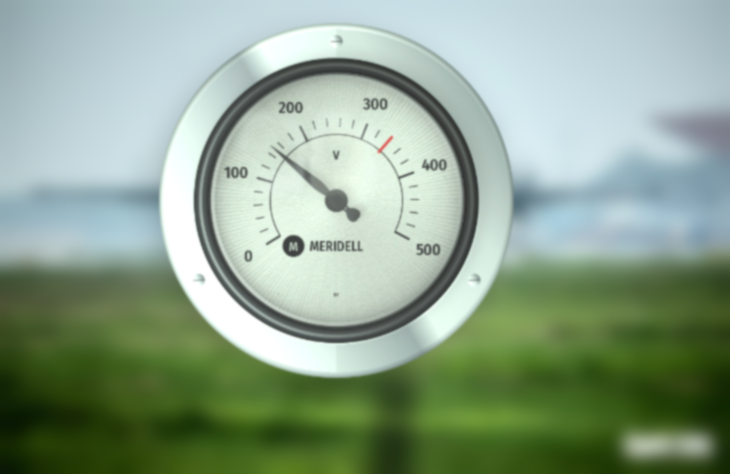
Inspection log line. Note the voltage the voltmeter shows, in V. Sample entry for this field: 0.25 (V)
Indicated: 150 (V)
